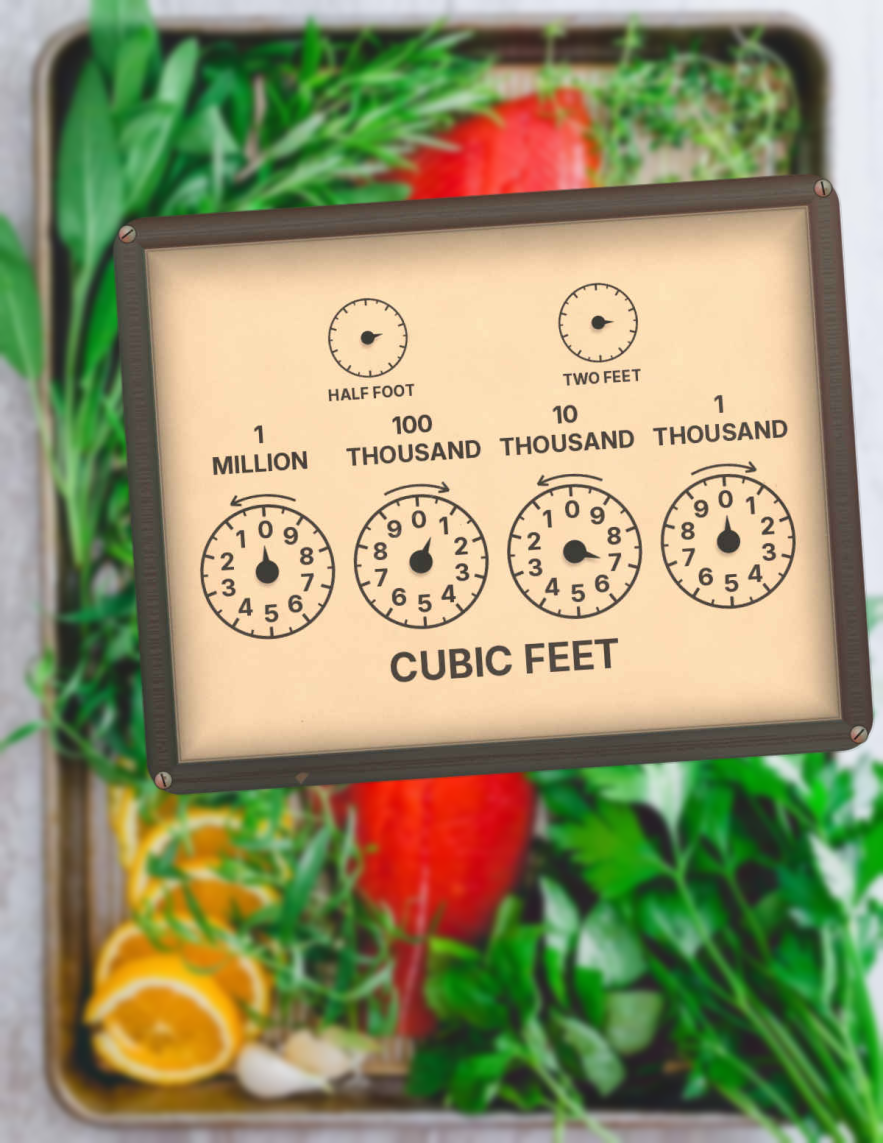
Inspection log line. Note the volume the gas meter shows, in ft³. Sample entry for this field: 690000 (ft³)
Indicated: 7000 (ft³)
